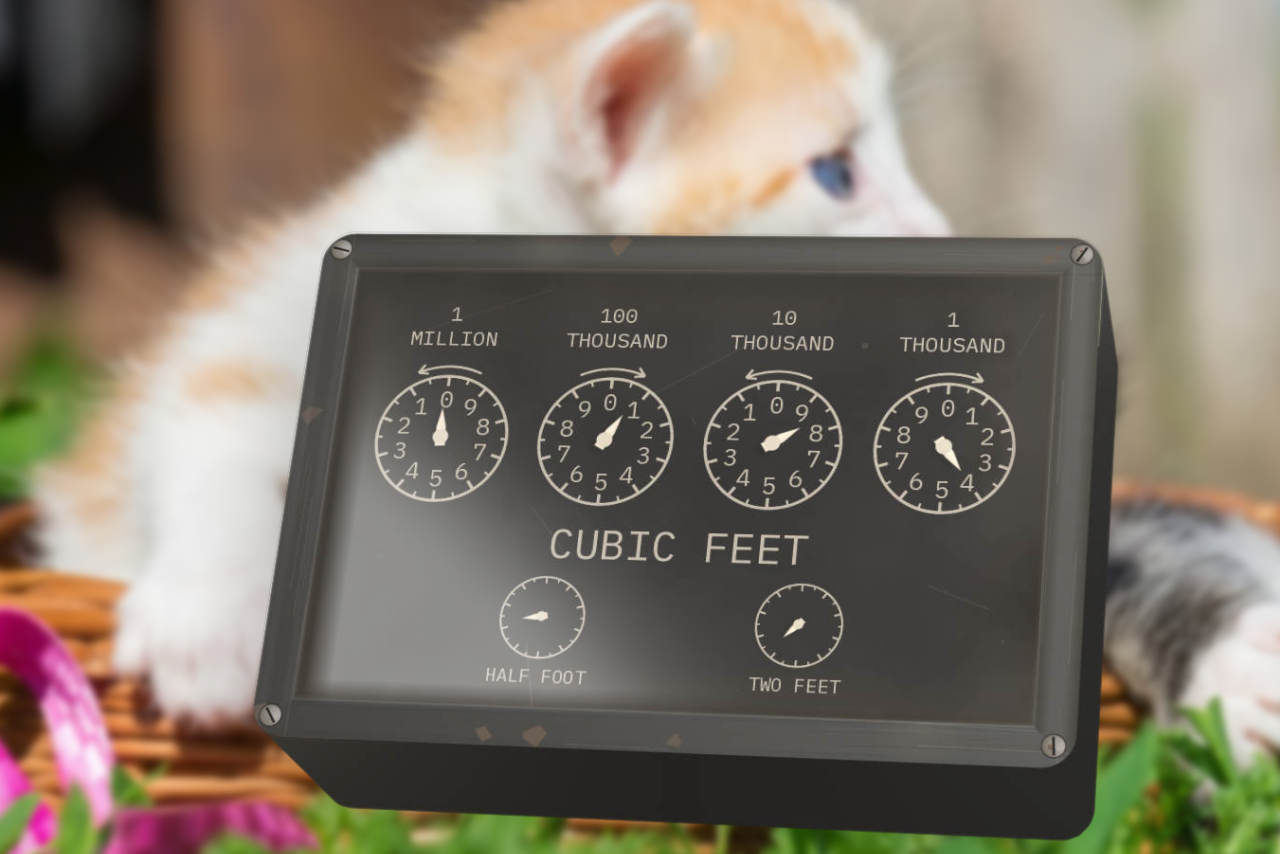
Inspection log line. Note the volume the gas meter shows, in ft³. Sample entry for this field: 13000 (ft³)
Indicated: 8400 (ft³)
